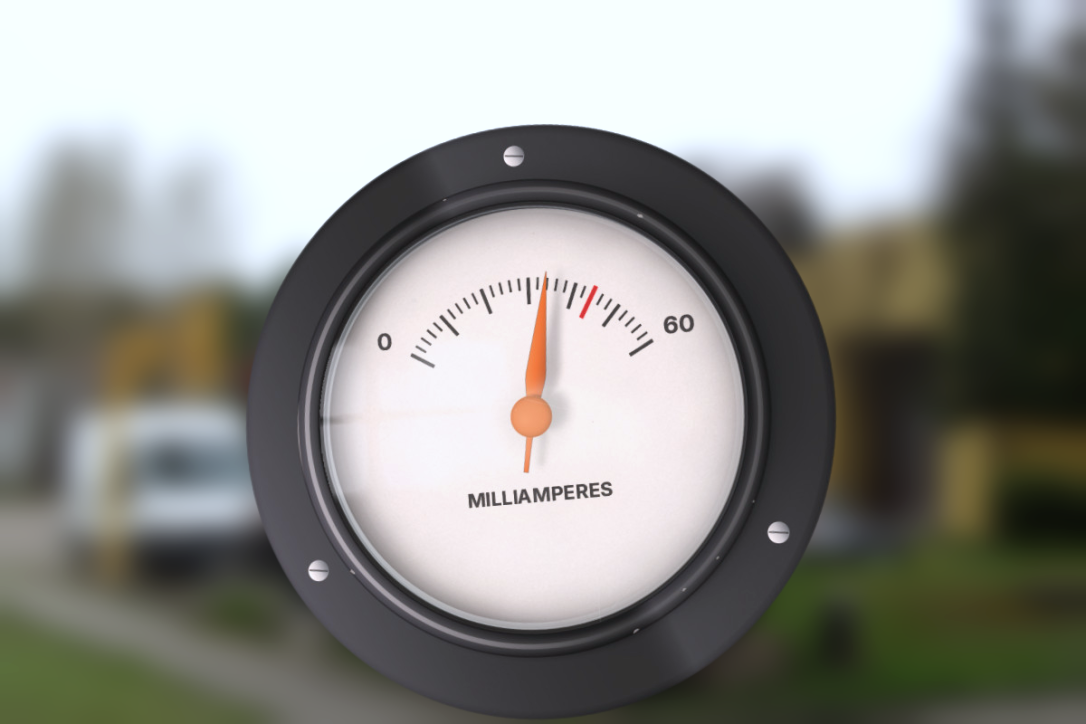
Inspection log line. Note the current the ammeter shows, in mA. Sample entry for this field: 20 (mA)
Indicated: 34 (mA)
